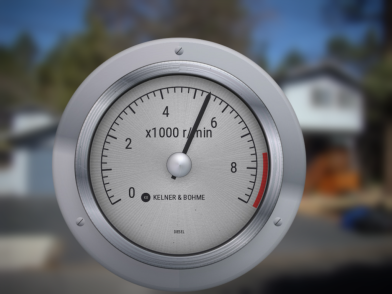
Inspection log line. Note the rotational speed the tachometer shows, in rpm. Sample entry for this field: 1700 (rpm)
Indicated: 5400 (rpm)
